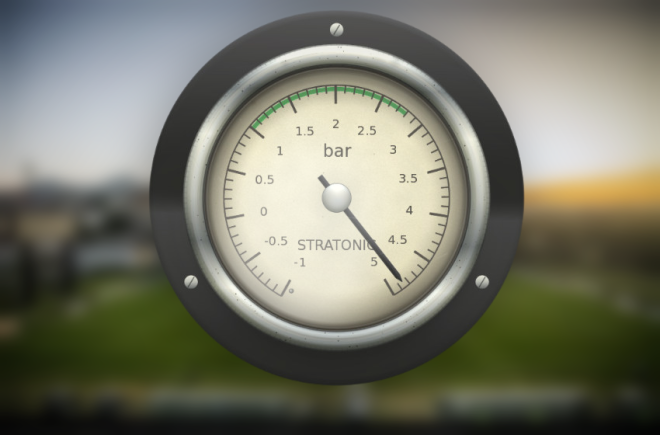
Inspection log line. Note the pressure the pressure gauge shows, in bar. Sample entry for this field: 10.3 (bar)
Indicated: 4.85 (bar)
